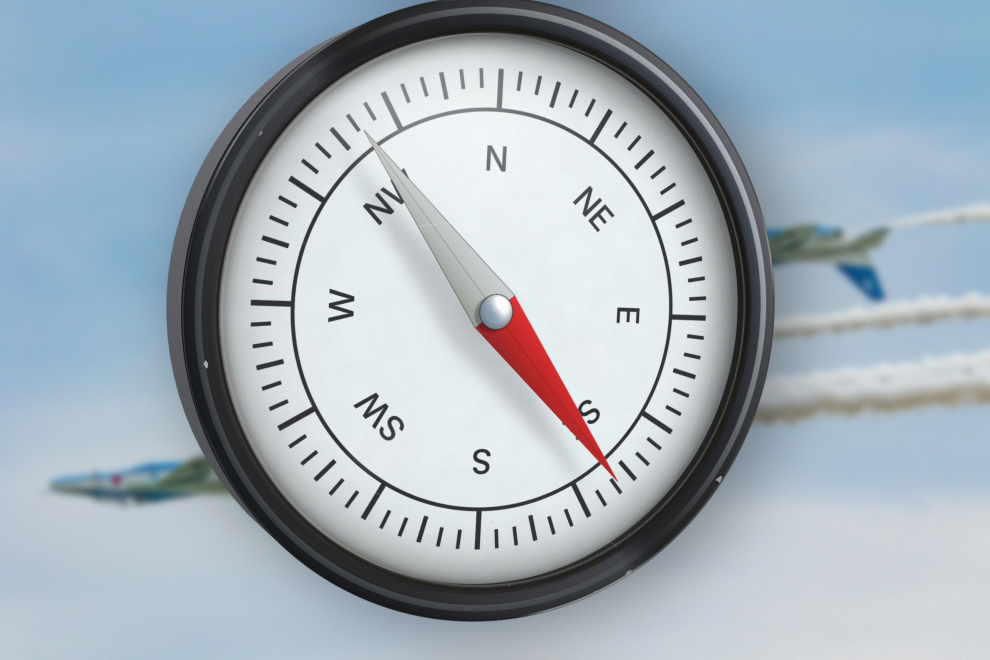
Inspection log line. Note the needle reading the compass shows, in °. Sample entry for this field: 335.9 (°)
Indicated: 140 (°)
